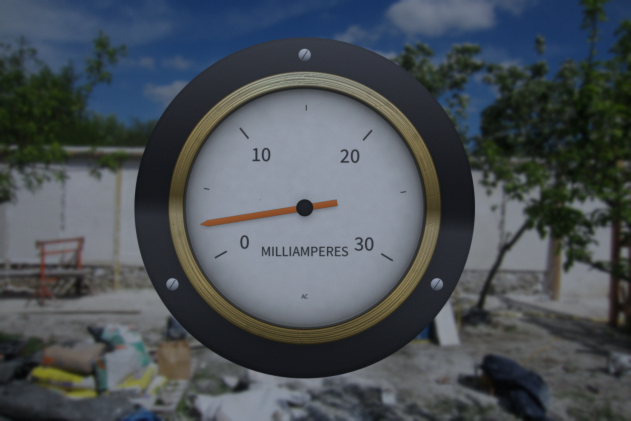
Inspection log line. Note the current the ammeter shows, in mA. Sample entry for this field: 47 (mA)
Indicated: 2.5 (mA)
